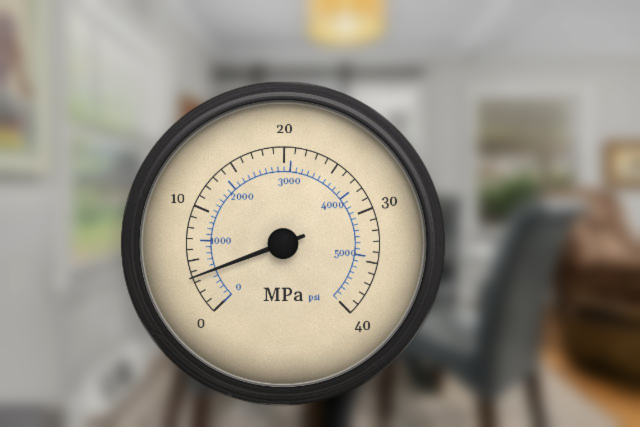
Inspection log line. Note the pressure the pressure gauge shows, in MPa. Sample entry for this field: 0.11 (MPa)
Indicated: 3.5 (MPa)
